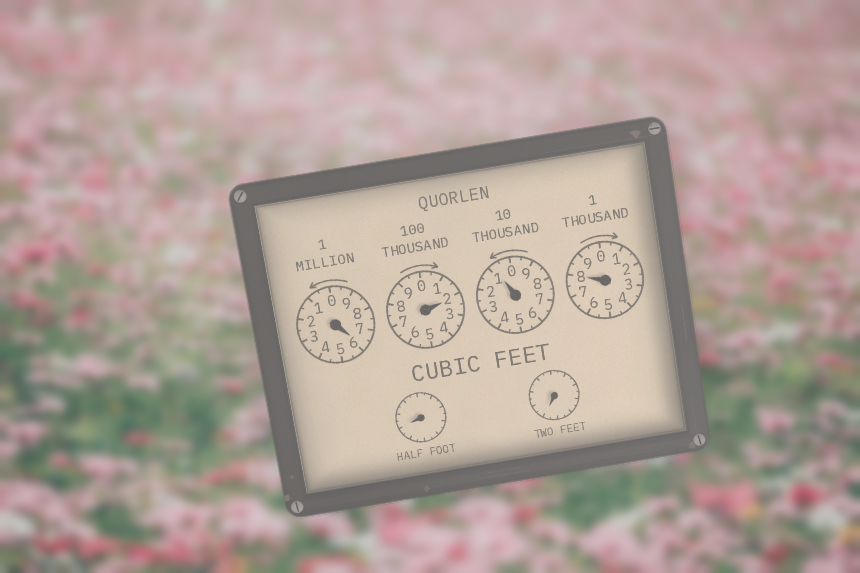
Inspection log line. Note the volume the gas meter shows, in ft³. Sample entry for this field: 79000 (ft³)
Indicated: 620800 (ft³)
